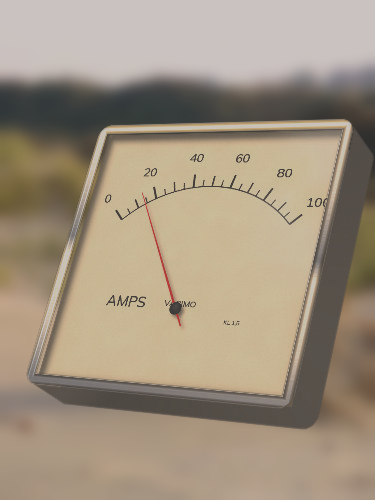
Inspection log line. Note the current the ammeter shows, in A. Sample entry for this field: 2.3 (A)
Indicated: 15 (A)
